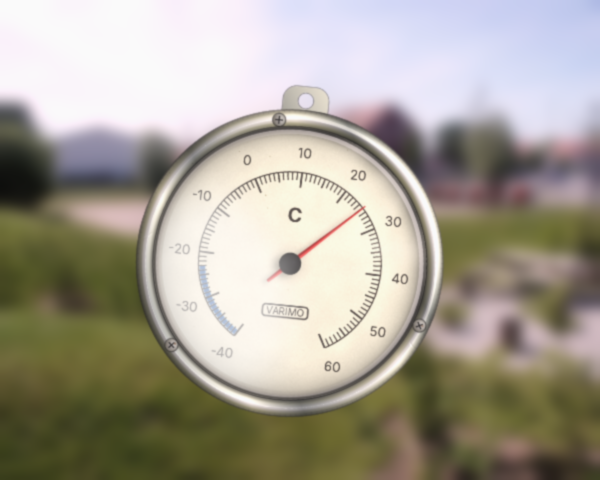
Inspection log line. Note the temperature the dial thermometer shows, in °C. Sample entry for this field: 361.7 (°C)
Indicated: 25 (°C)
